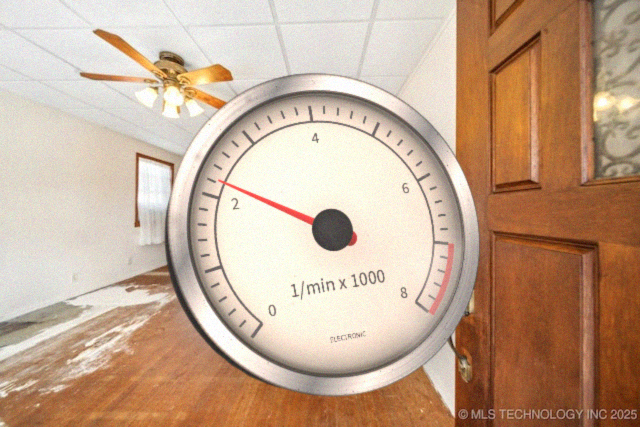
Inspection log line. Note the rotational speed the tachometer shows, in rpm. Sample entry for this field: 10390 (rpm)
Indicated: 2200 (rpm)
